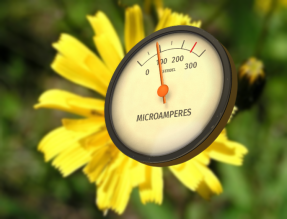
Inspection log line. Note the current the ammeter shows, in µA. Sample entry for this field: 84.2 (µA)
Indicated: 100 (µA)
